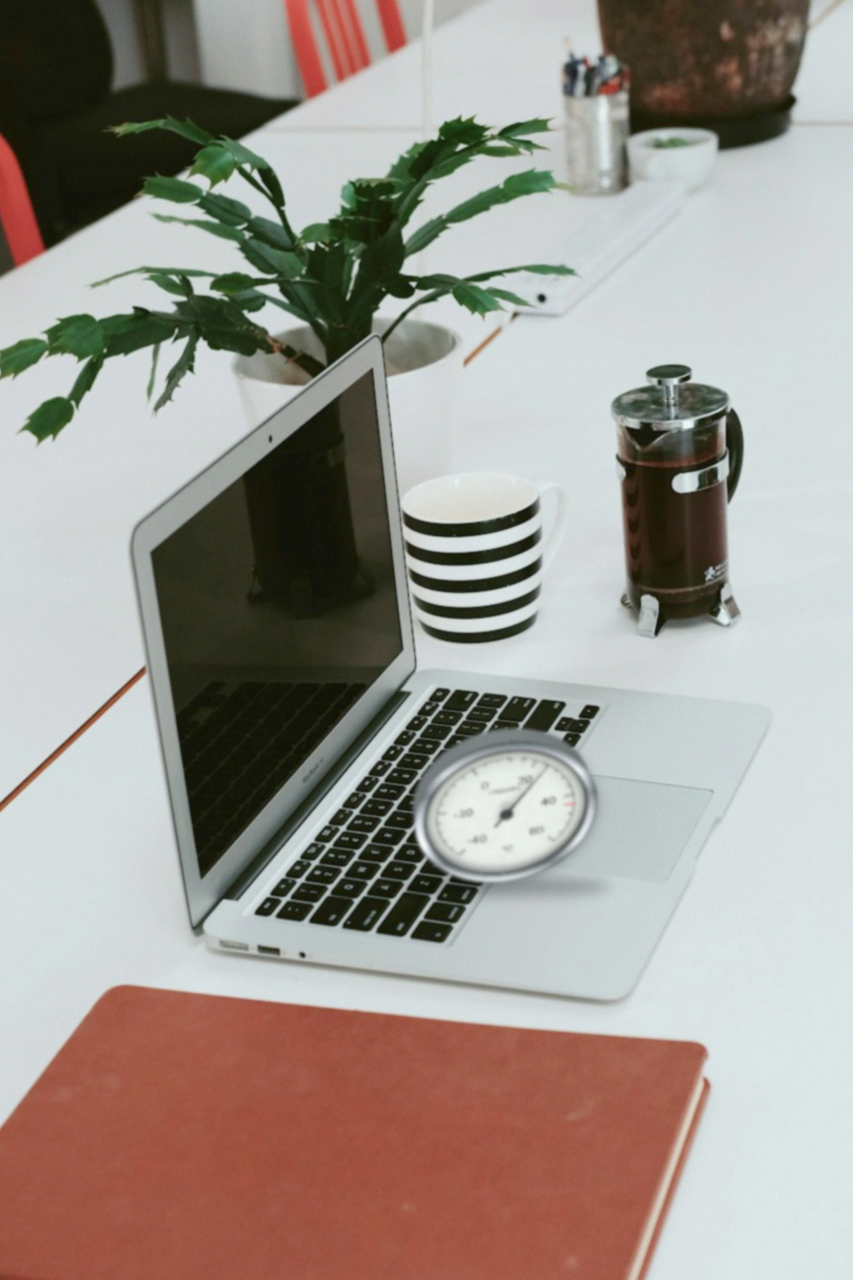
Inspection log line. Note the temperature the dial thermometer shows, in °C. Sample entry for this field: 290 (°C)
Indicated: 24 (°C)
